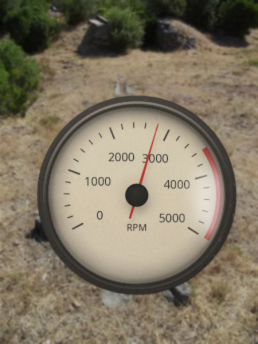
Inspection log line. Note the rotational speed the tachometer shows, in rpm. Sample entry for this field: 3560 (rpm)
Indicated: 2800 (rpm)
